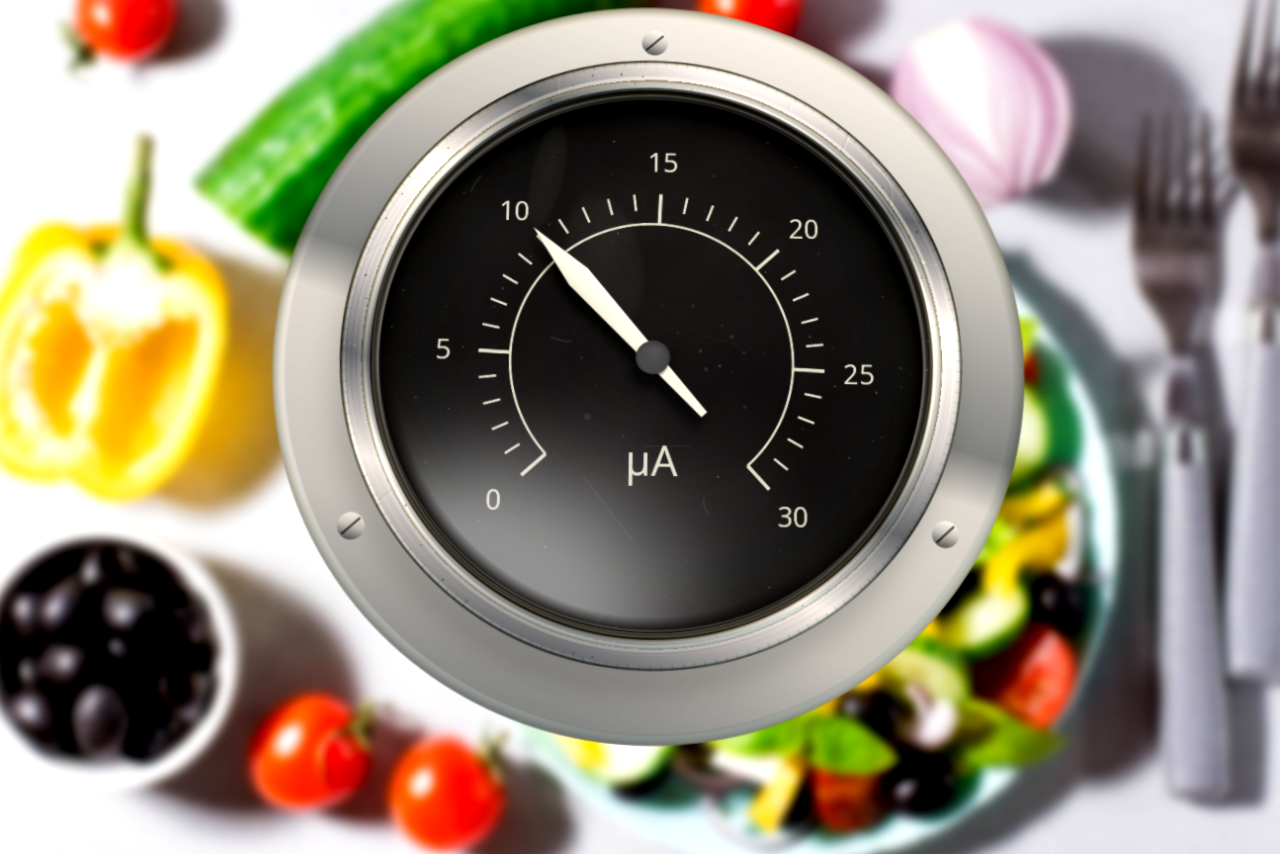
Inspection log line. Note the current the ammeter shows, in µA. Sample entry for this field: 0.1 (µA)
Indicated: 10 (µA)
